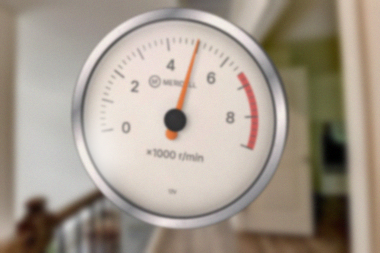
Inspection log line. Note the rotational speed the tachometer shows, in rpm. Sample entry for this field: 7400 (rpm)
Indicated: 5000 (rpm)
